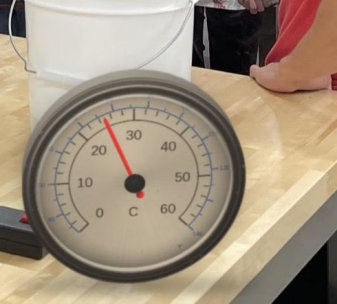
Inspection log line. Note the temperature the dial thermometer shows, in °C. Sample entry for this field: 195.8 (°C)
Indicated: 25 (°C)
